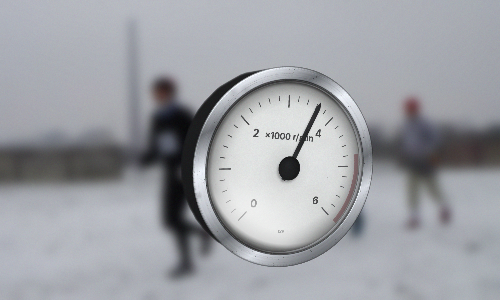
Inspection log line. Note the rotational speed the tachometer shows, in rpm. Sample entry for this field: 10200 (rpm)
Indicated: 3600 (rpm)
